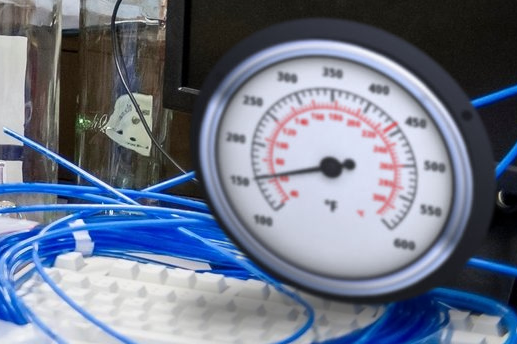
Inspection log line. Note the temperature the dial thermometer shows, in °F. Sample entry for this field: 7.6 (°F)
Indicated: 150 (°F)
